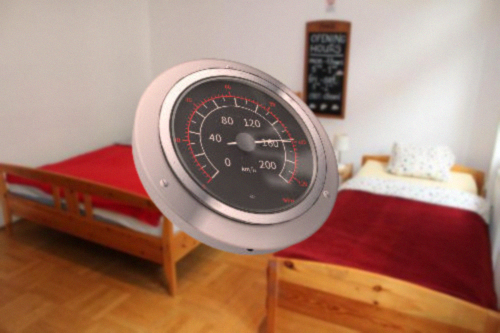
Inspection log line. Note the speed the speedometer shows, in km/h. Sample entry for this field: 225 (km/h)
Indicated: 160 (km/h)
